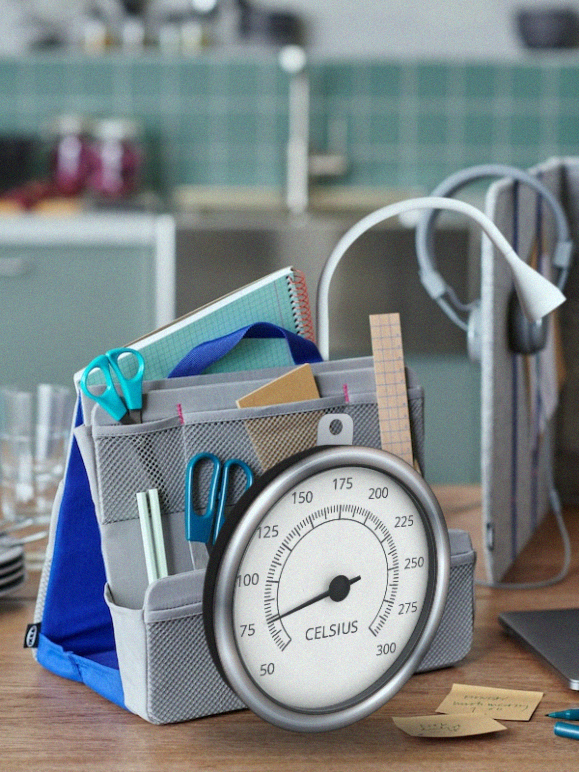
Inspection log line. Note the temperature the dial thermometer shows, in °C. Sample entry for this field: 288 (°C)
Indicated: 75 (°C)
